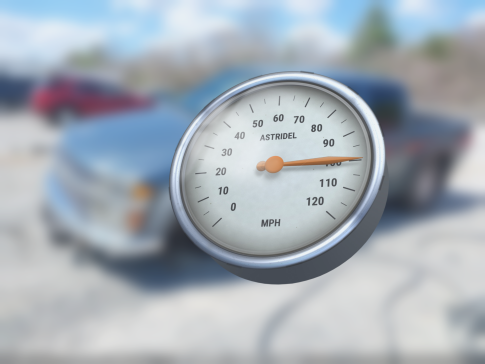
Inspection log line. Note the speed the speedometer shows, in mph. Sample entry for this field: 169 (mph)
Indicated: 100 (mph)
